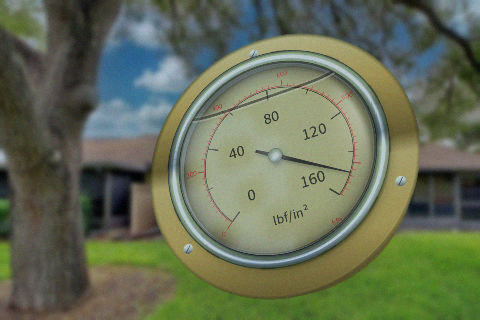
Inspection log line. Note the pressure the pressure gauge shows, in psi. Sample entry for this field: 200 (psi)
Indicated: 150 (psi)
